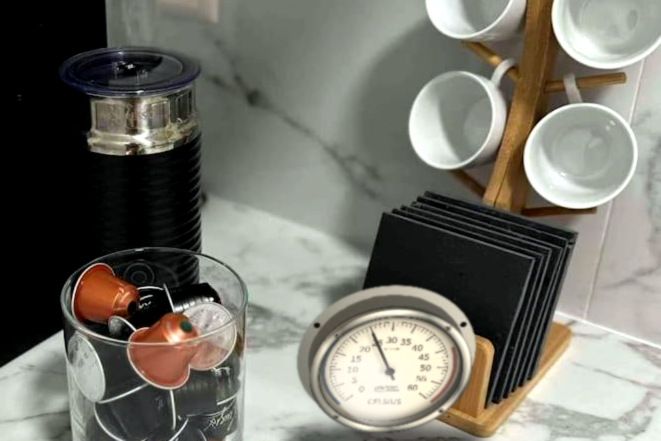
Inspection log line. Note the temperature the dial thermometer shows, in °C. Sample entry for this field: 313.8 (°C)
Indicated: 25 (°C)
